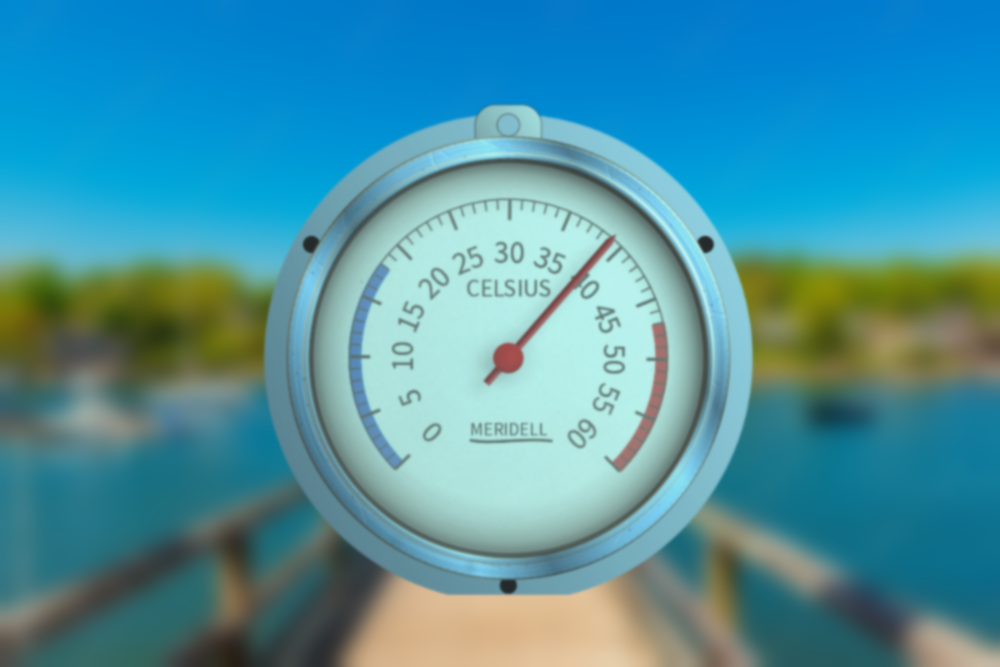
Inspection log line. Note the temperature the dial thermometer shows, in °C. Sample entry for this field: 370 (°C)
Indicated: 39 (°C)
